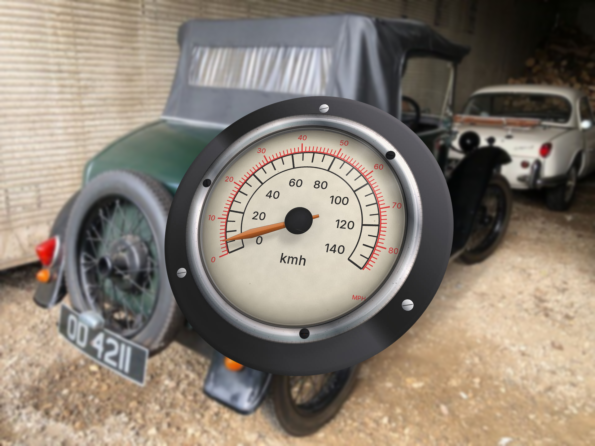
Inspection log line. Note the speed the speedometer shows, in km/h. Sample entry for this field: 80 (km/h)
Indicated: 5 (km/h)
